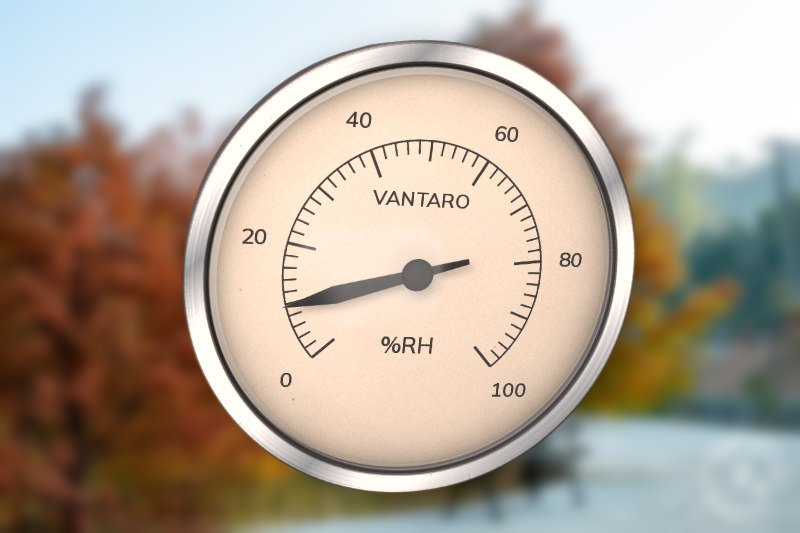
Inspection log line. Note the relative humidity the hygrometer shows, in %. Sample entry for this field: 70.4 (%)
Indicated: 10 (%)
